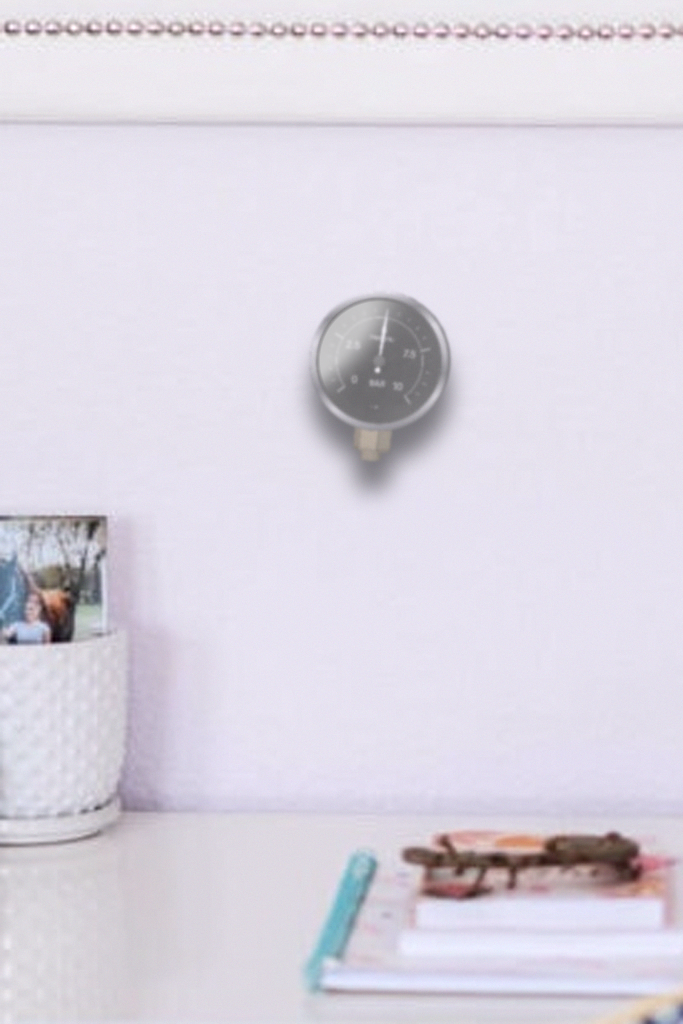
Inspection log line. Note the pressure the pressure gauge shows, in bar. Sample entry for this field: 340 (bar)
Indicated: 5 (bar)
